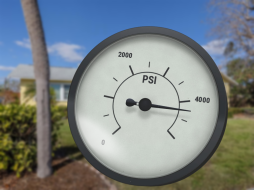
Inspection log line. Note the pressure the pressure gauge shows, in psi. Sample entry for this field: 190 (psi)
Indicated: 4250 (psi)
